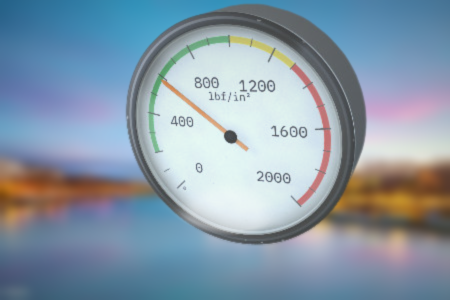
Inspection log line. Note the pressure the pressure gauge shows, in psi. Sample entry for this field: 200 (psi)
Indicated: 600 (psi)
